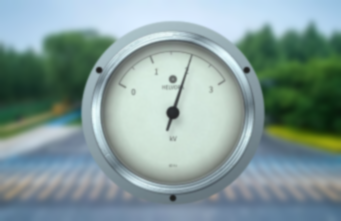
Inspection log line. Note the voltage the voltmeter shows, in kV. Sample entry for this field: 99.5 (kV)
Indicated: 2 (kV)
